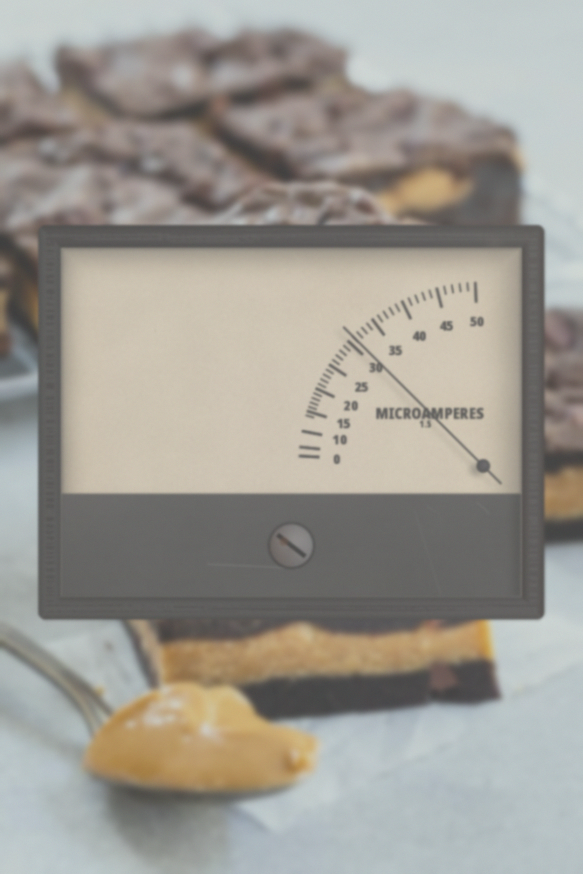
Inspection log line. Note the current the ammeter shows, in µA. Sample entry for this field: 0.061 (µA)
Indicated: 31 (µA)
